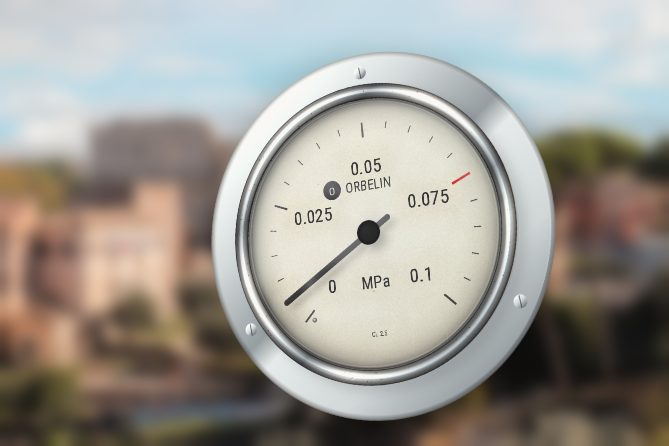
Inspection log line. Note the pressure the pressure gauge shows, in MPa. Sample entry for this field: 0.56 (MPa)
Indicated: 0.005 (MPa)
